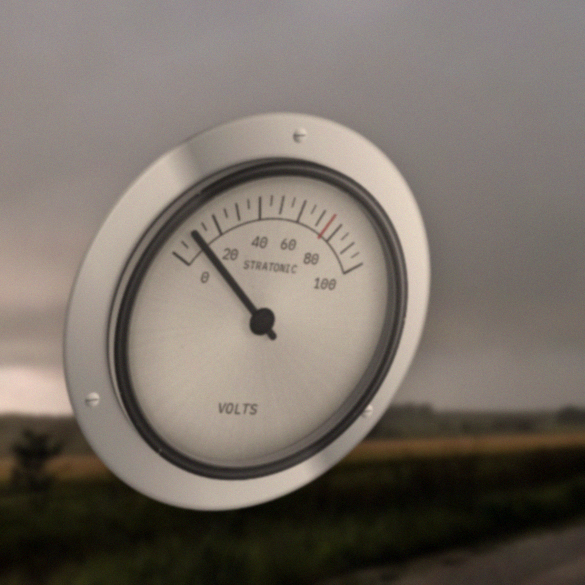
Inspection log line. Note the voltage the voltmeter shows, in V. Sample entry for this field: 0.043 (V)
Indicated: 10 (V)
